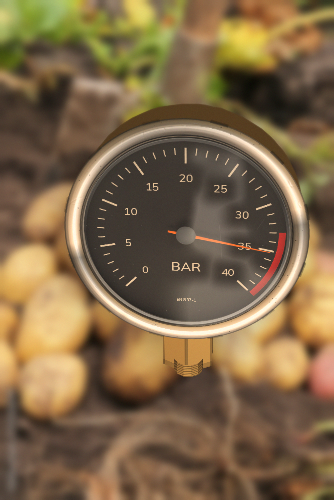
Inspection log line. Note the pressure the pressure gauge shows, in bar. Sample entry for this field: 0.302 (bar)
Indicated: 35 (bar)
